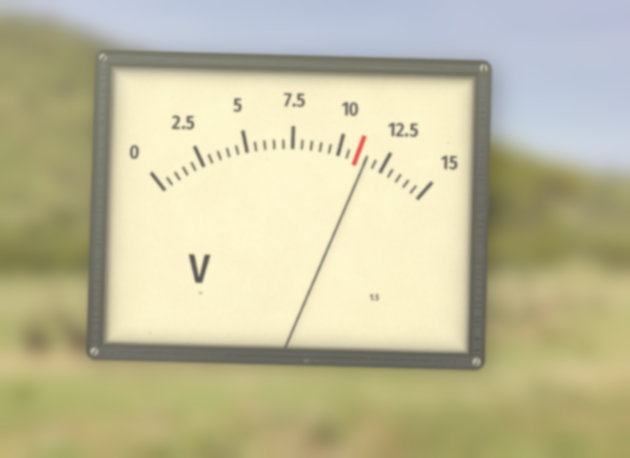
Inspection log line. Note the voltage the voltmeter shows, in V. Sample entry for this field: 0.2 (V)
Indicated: 11.5 (V)
